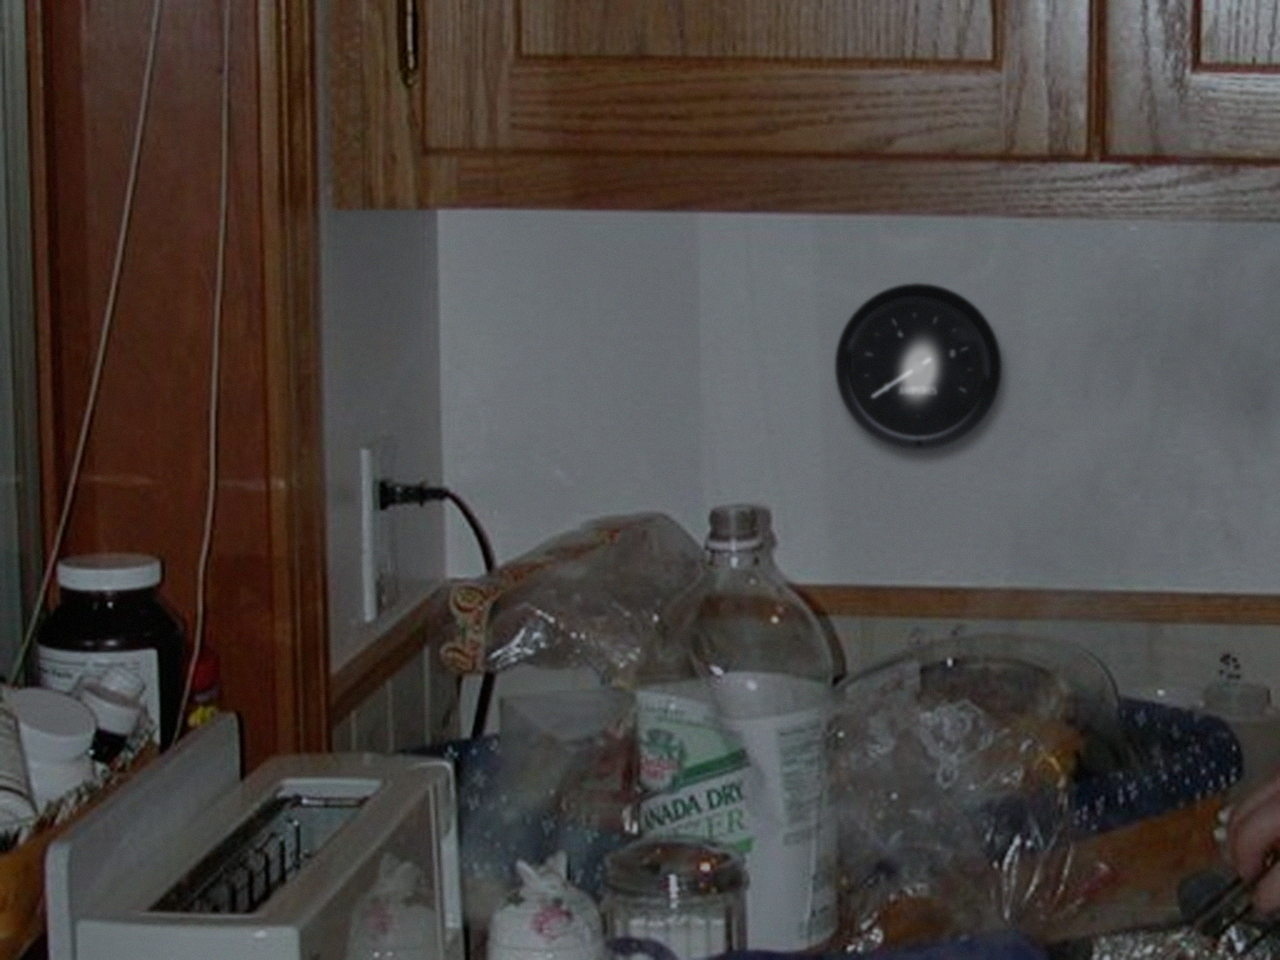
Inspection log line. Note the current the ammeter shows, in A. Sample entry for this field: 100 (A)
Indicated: 0 (A)
